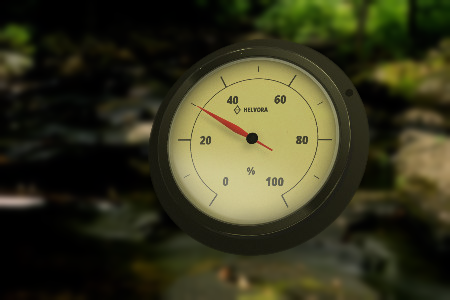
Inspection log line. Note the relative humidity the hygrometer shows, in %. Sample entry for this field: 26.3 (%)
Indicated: 30 (%)
